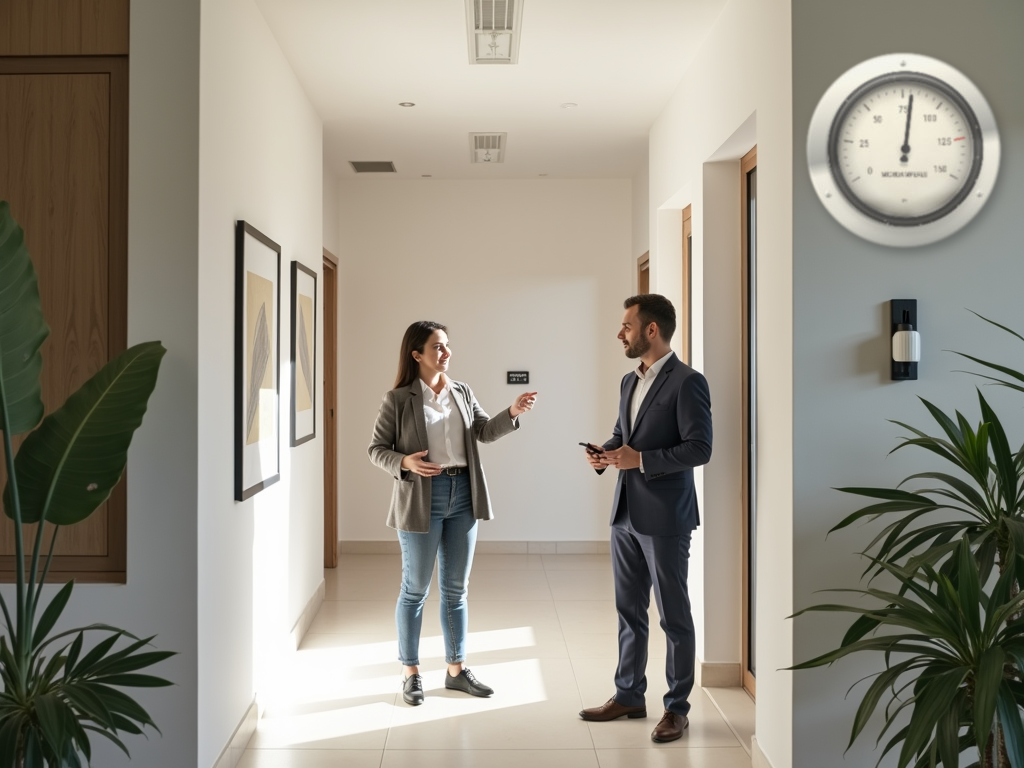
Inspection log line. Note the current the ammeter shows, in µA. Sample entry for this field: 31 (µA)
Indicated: 80 (µA)
